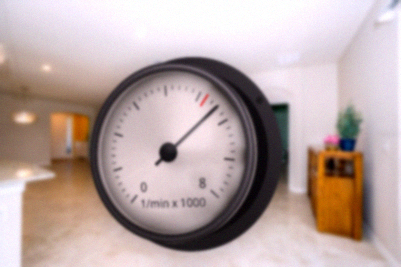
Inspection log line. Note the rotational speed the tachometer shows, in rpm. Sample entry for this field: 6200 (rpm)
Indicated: 5600 (rpm)
